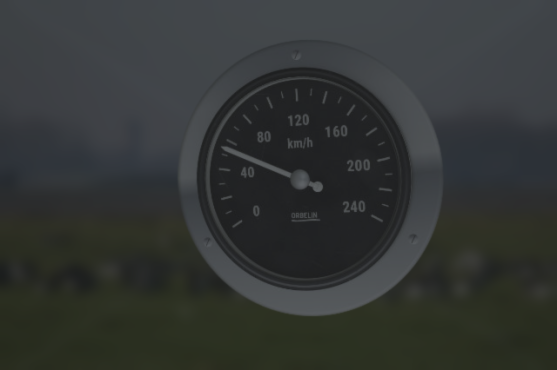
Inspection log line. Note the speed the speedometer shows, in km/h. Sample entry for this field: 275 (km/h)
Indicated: 55 (km/h)
